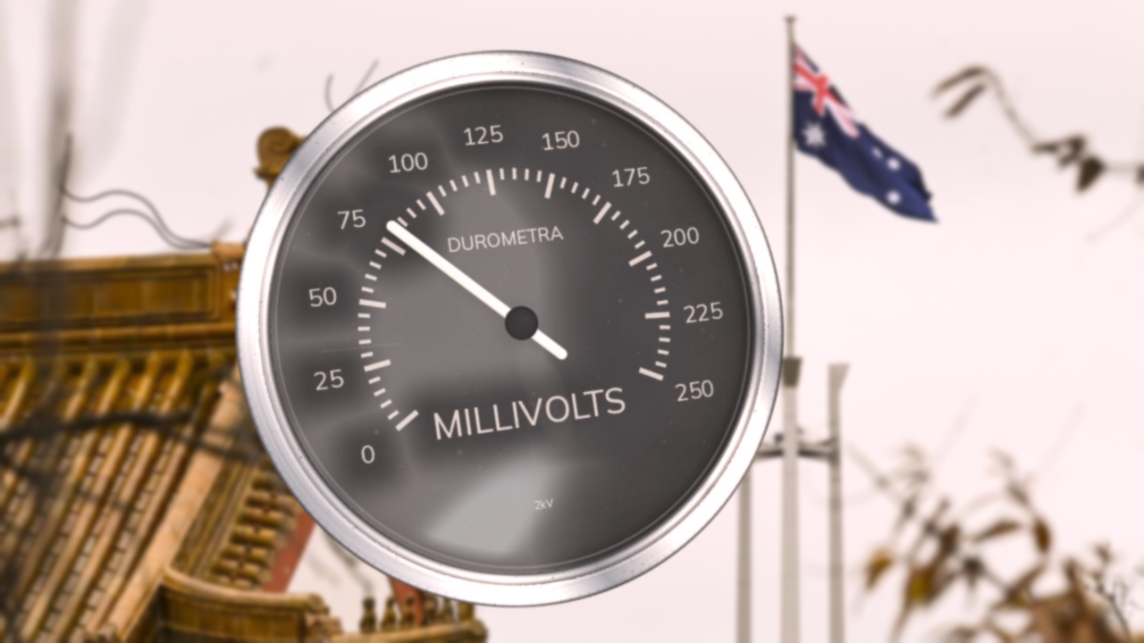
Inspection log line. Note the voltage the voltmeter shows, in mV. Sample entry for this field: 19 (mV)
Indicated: 80 (mV)
